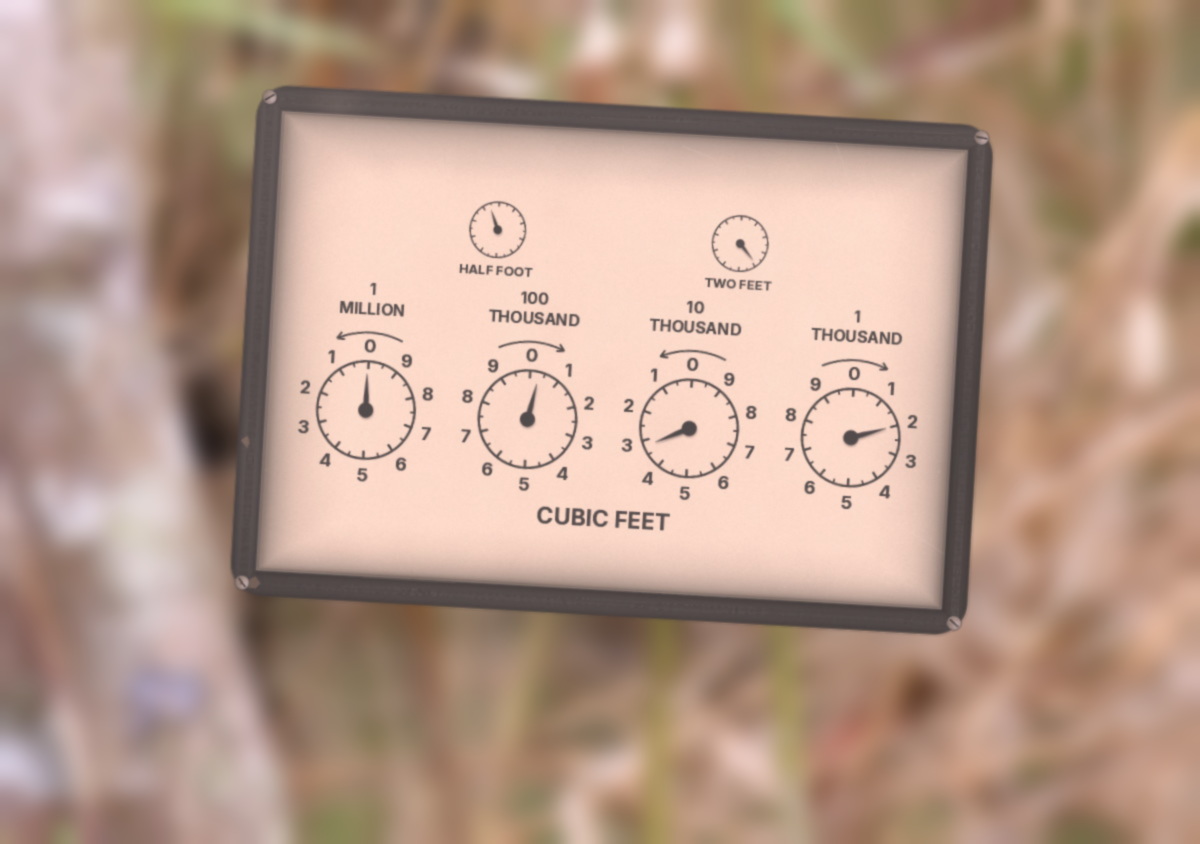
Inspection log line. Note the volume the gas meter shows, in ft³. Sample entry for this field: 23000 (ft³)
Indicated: 3200 (ft³)
